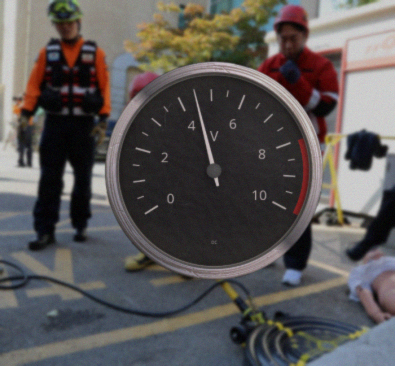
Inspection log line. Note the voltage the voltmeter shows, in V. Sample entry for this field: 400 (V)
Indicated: 4.5 (V)
